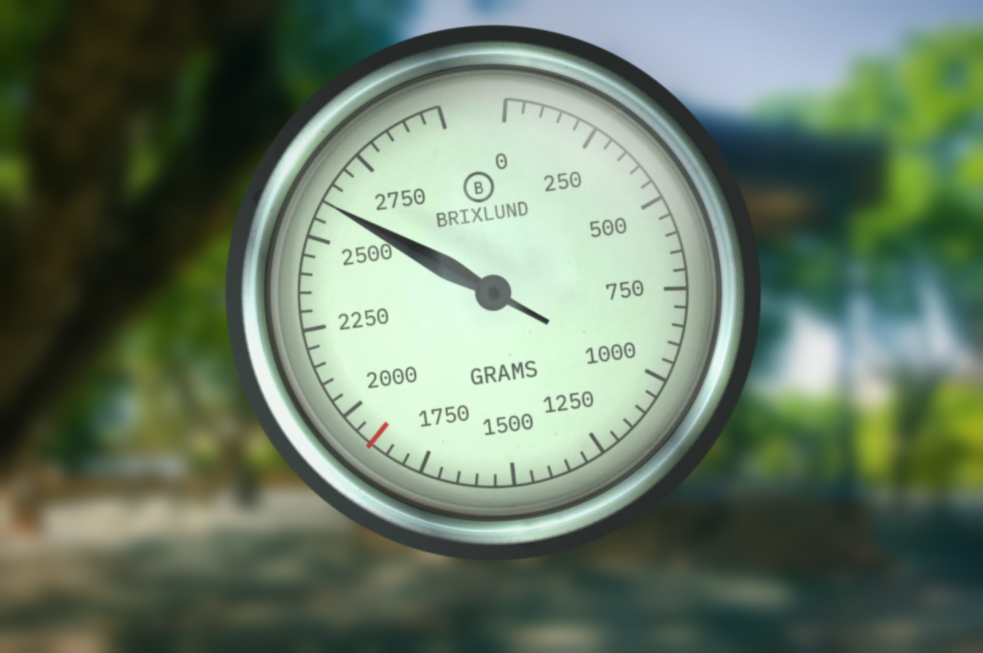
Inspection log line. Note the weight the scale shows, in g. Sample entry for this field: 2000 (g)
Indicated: 2600 (g)
